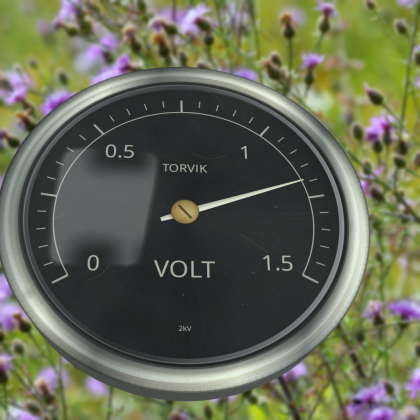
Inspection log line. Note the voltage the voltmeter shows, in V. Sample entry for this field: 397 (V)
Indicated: 1.2 (V)
